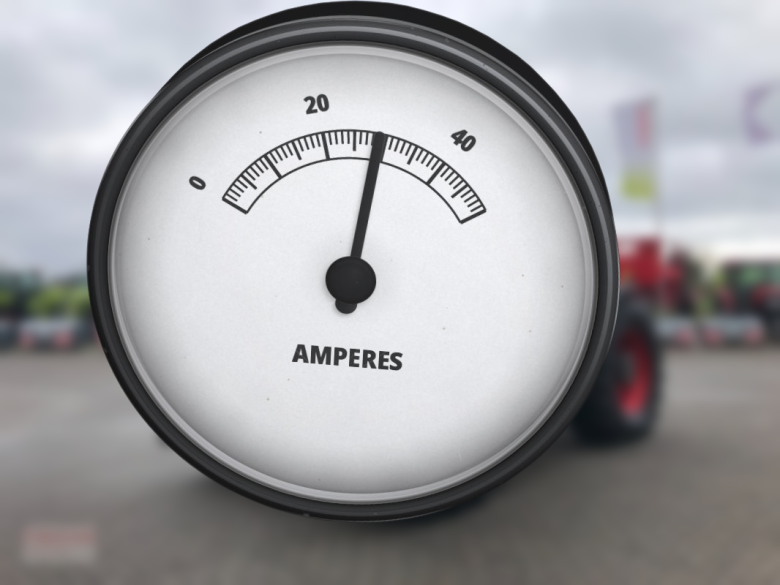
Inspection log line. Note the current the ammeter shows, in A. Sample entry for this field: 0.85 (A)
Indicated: 29 (A)
